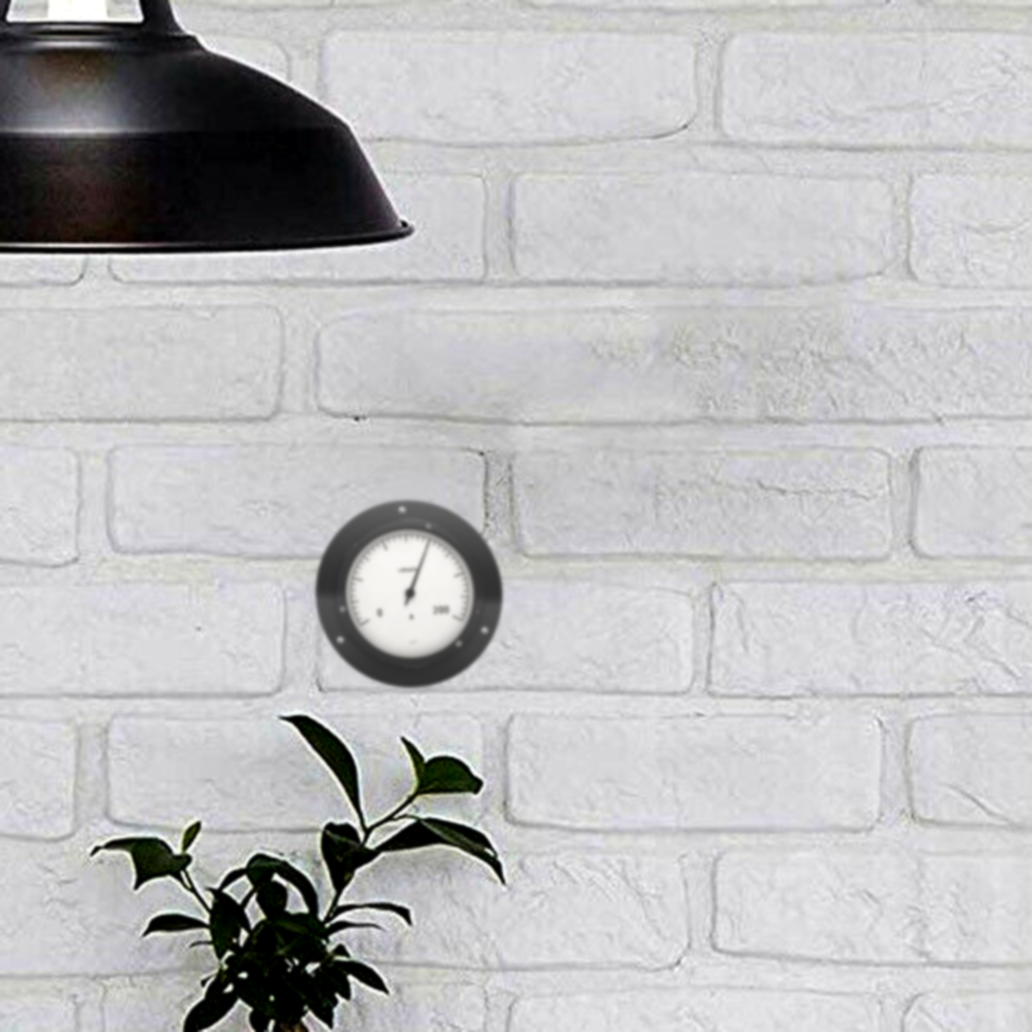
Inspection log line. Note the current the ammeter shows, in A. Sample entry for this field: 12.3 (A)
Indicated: 120 (A)
